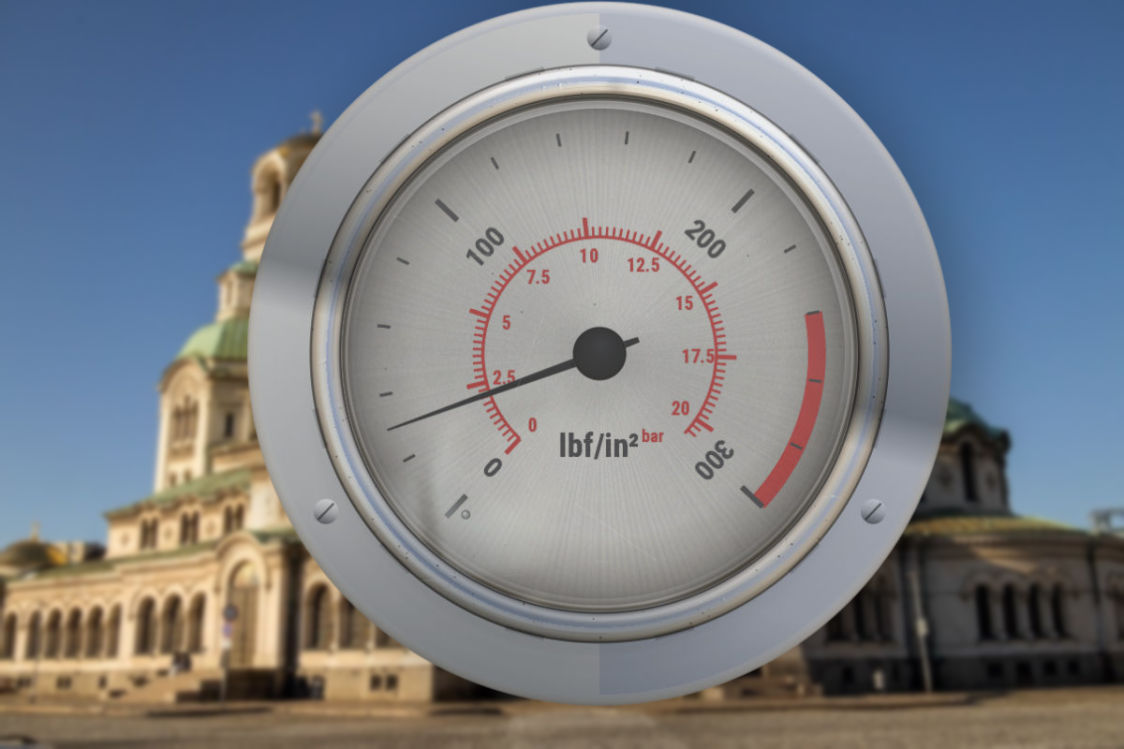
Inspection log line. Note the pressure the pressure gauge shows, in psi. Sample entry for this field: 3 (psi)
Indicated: 30 (psi)
